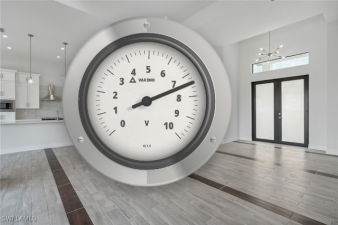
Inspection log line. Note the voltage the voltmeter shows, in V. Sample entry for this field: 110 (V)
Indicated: 7.4 (V)
